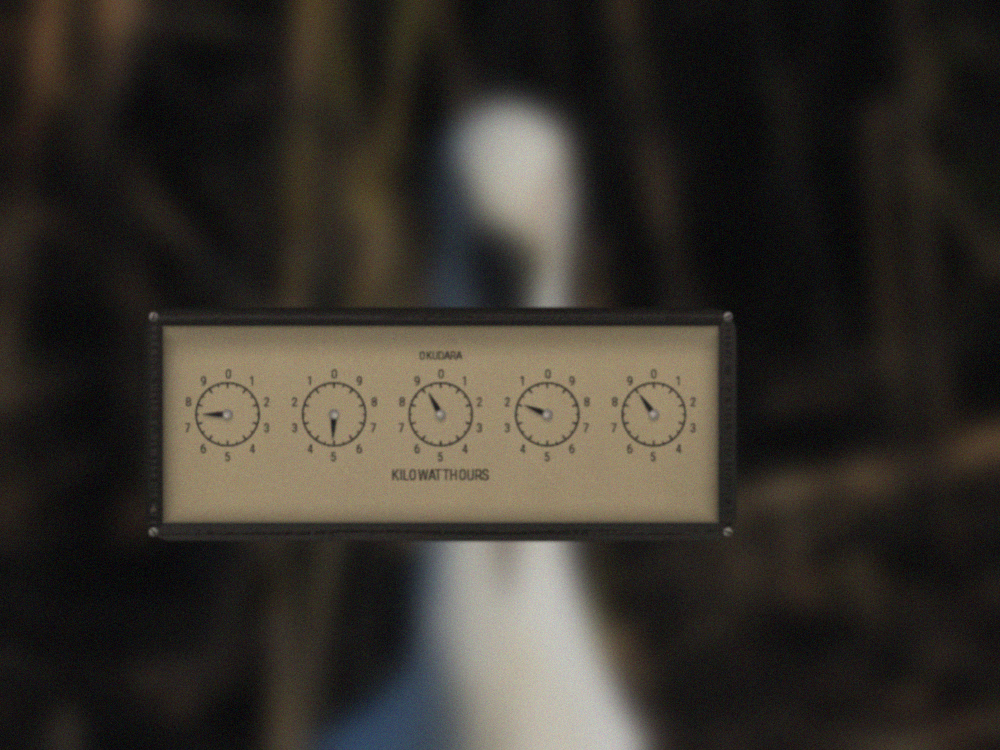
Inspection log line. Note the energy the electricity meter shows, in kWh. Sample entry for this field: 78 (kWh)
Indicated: 74919 (kWh)
